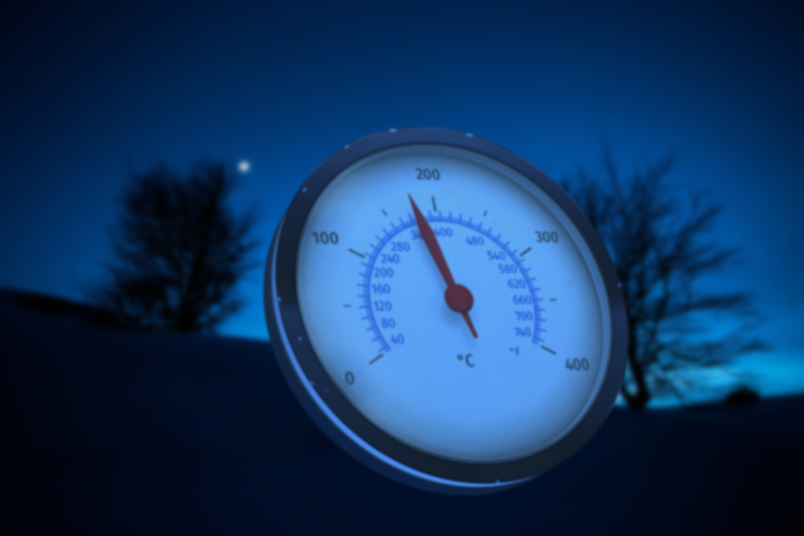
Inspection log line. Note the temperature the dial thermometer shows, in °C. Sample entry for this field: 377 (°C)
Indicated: 175 (°C)
